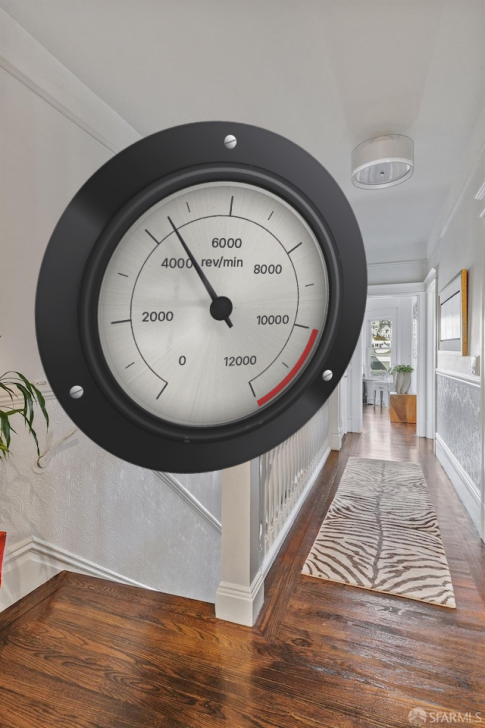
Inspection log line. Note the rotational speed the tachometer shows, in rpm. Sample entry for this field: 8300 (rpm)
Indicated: 4500 (rpm)
